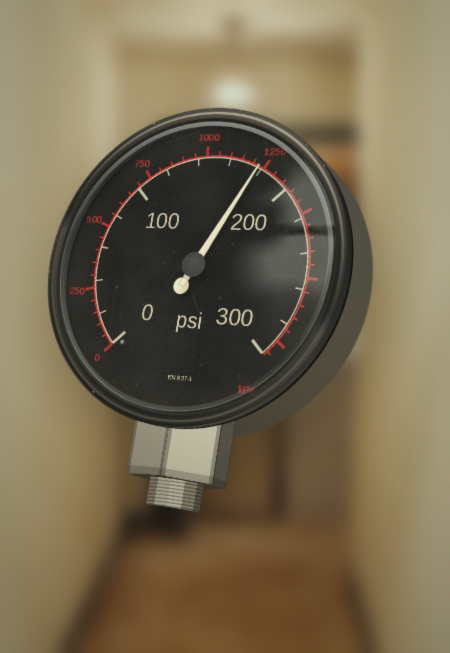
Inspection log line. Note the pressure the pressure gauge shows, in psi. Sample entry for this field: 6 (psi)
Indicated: 180 (psi)
